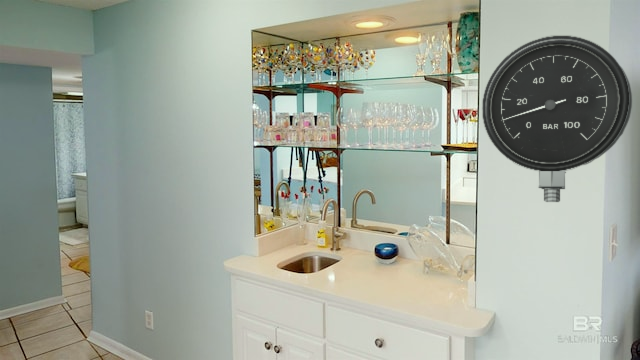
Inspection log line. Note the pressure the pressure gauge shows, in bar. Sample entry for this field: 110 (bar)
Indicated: 10 (bar)
